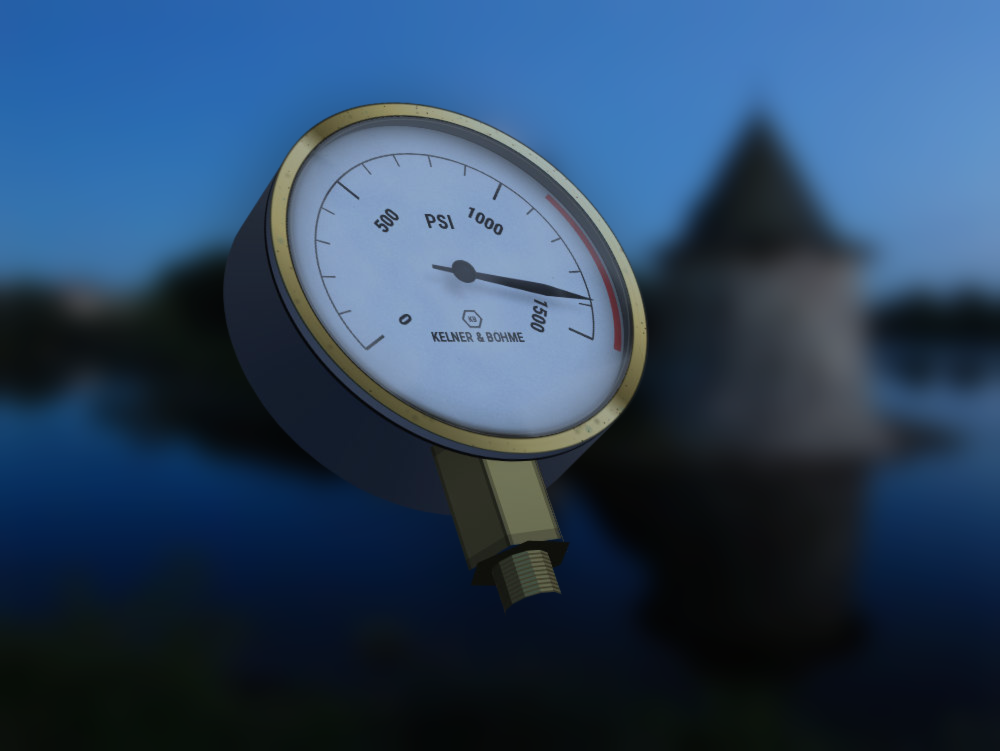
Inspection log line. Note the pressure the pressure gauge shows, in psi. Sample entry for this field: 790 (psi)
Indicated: 1400 (psi)
